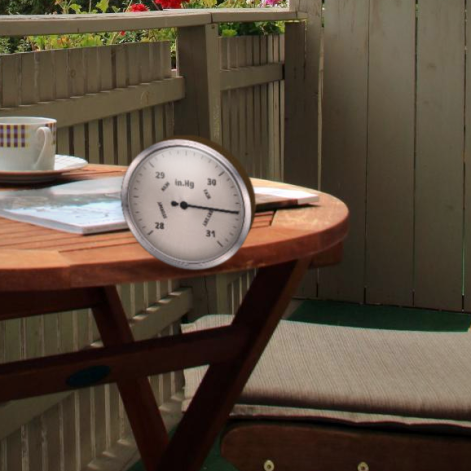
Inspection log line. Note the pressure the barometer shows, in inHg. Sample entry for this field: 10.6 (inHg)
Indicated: 30.5 (inHg)
